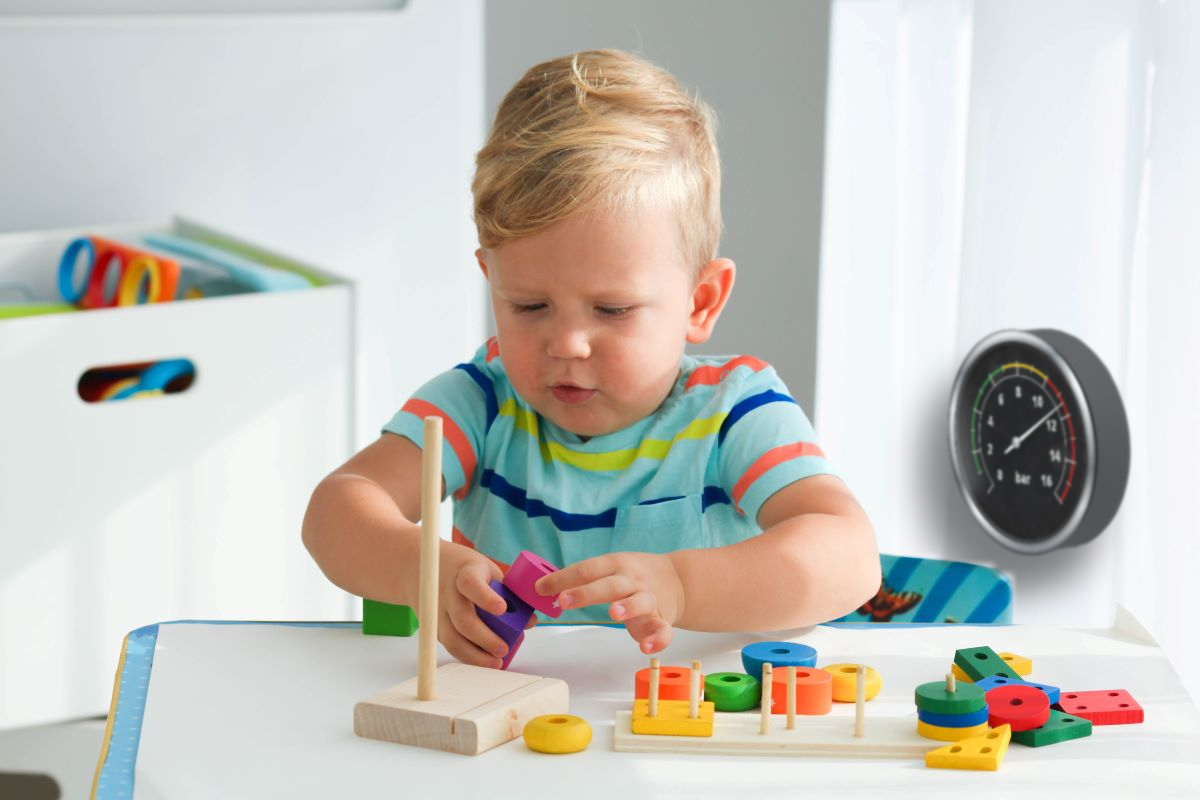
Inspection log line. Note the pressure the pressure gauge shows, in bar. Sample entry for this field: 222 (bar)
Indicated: 11.5 (bar)
